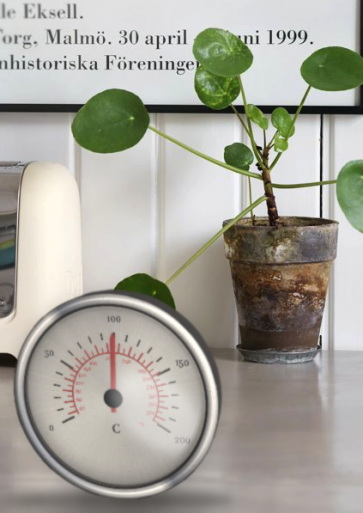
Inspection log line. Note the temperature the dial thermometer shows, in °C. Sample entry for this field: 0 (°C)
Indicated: 100 (°C)
